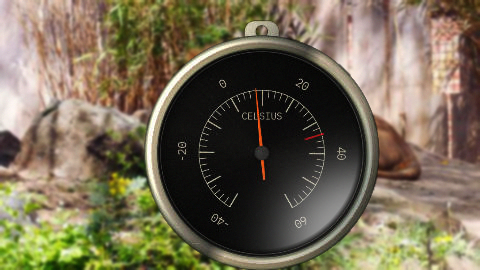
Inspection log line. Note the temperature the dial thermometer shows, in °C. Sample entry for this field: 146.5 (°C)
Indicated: 8 (°C)
